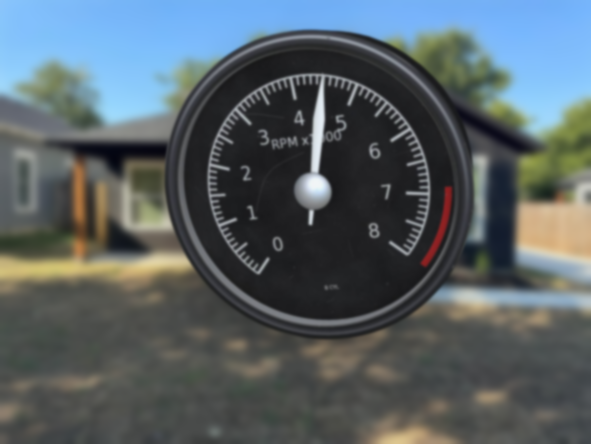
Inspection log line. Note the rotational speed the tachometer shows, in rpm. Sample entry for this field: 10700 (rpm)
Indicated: 4500 (rpm)
